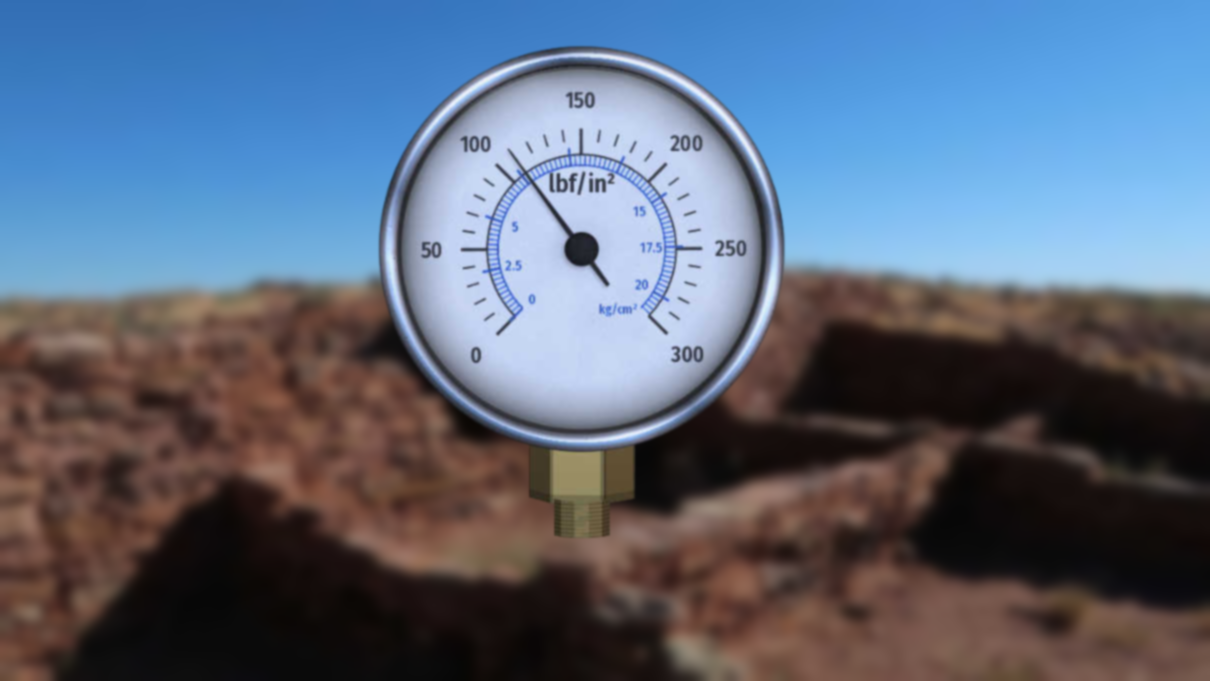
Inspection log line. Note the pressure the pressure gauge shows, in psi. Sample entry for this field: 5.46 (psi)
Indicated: 110 (psi)
